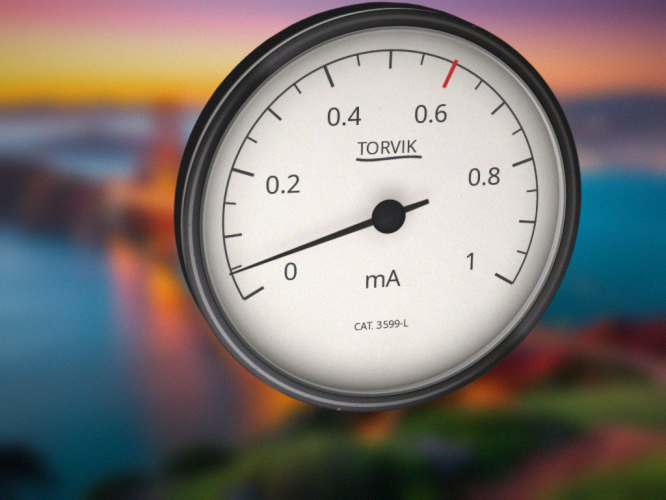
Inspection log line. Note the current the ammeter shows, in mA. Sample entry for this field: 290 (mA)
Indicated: 0.05 (mA)
